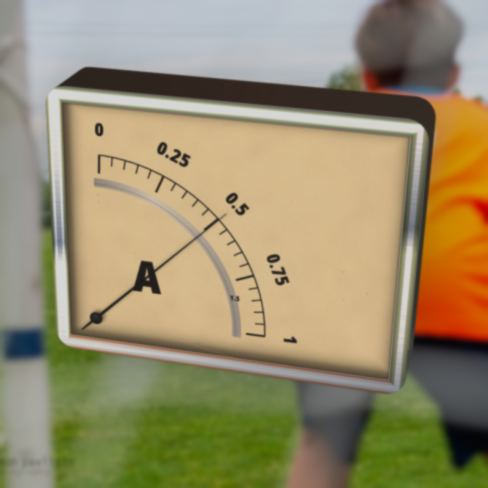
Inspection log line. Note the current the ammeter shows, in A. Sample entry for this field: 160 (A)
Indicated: 0.5 (A)
